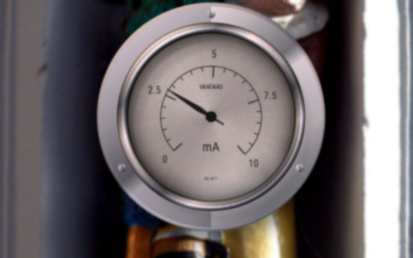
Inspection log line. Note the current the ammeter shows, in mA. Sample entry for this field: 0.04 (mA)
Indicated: 2.75 (mA)
